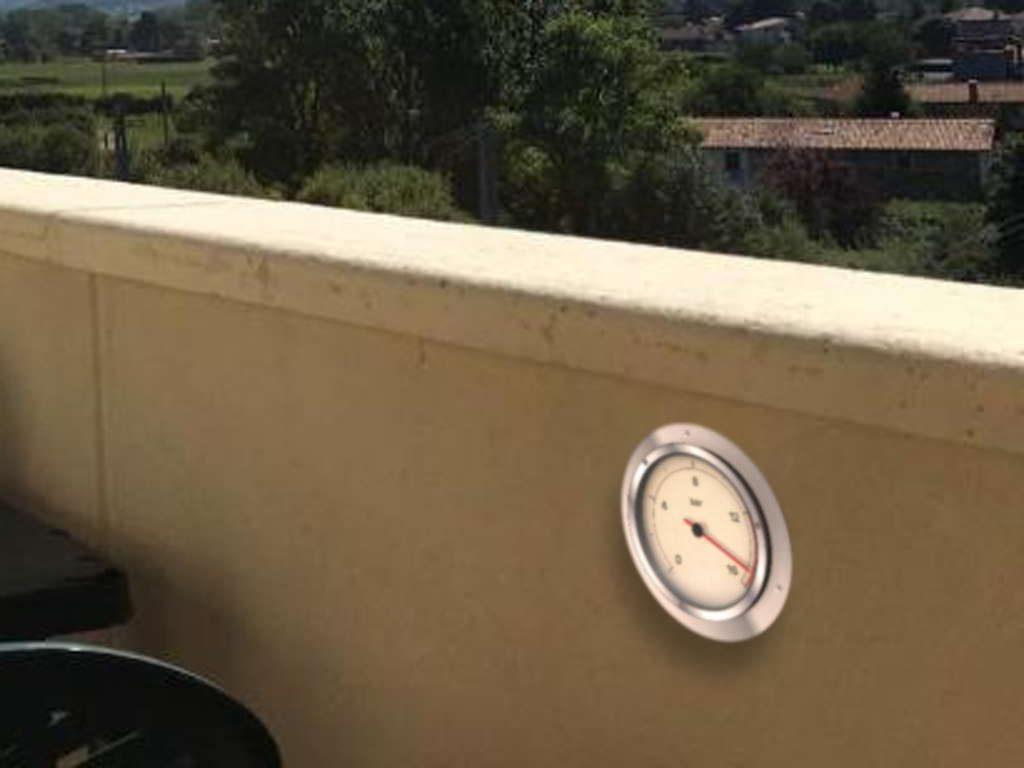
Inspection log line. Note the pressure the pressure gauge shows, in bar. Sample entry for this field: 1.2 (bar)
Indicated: 15 (bar)
